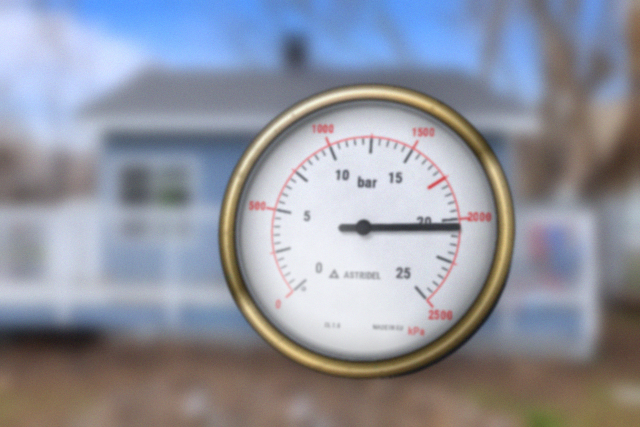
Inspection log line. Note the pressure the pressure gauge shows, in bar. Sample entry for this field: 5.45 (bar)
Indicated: 20.5 (bar)
